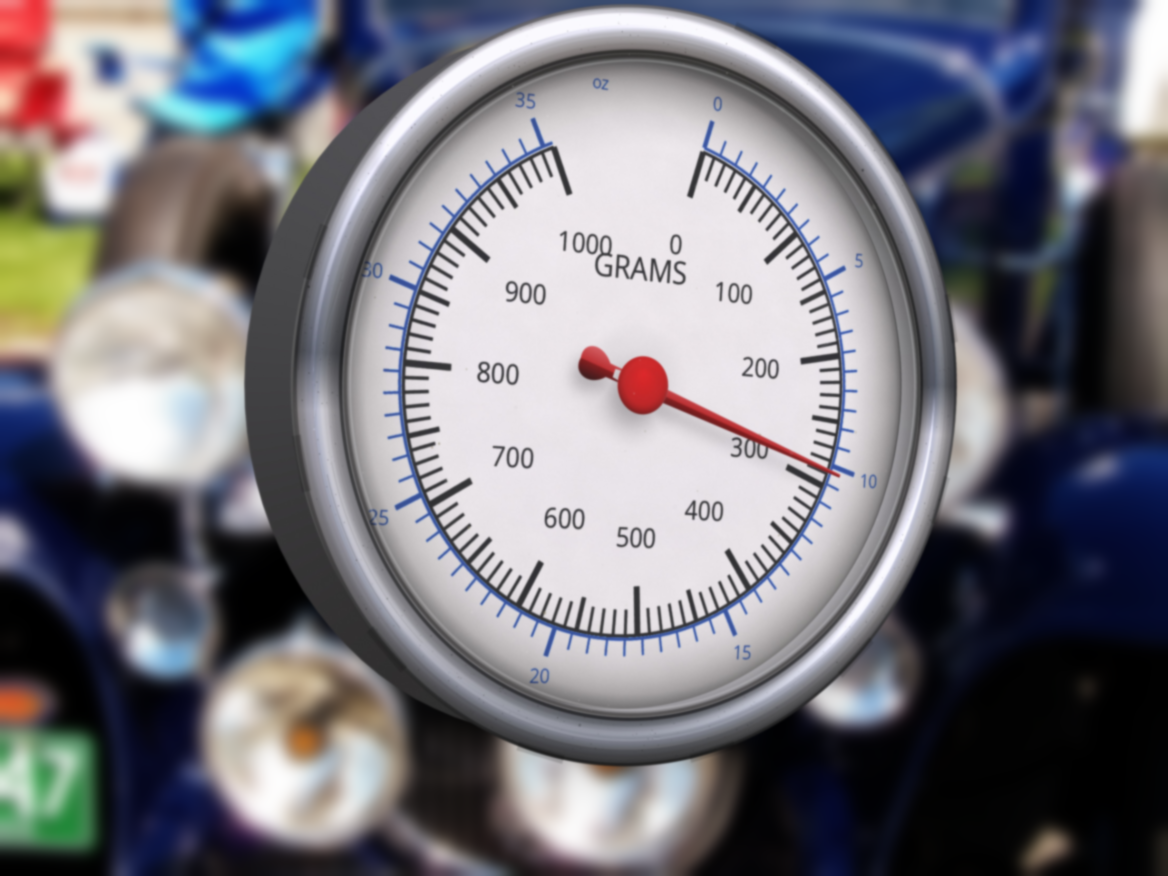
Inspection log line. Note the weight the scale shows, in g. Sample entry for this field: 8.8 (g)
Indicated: 290 (g)
